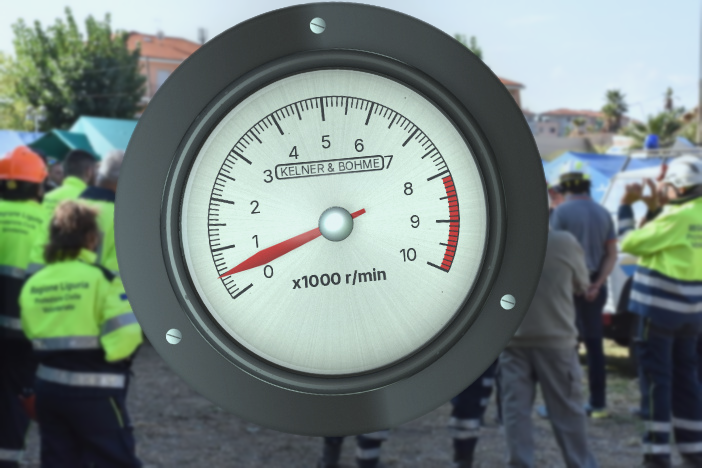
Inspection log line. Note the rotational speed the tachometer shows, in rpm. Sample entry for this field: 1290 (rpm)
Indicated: 500 (rpm)
